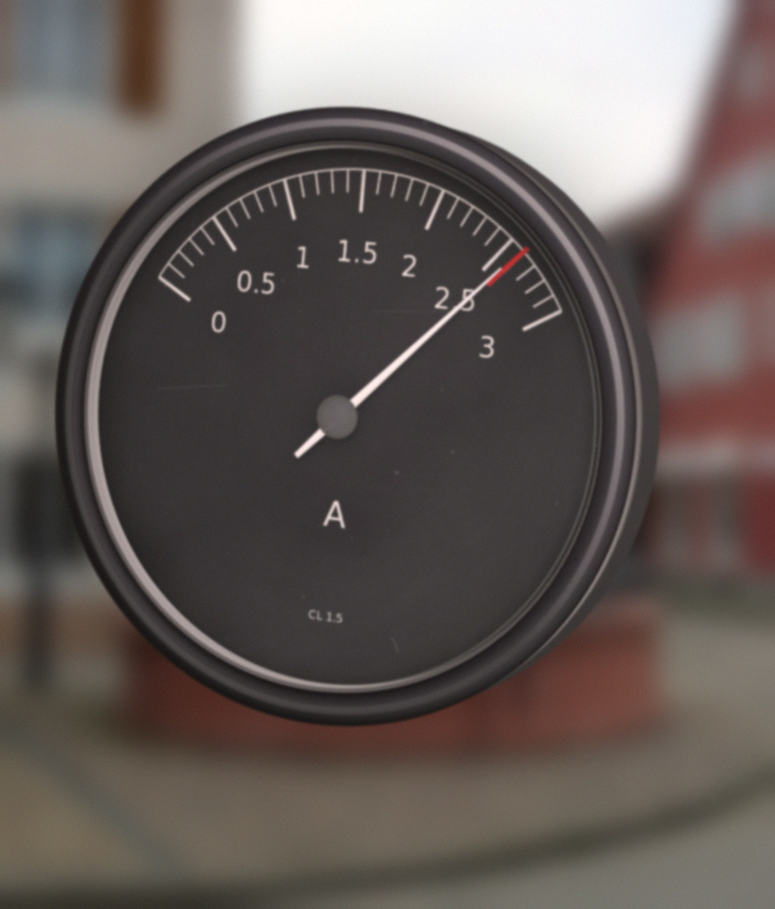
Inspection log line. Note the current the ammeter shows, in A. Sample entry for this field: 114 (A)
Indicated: 2.6 (A)
